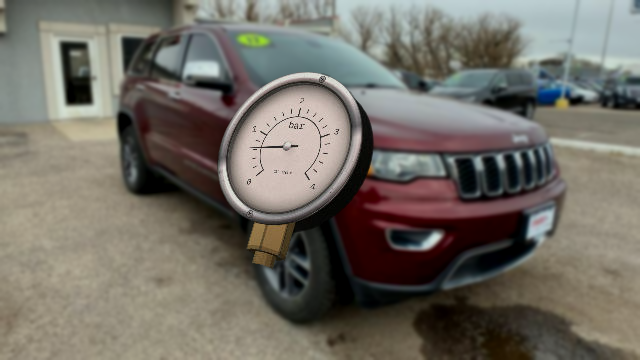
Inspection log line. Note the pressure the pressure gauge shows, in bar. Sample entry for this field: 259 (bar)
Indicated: 0.6 (bar)
